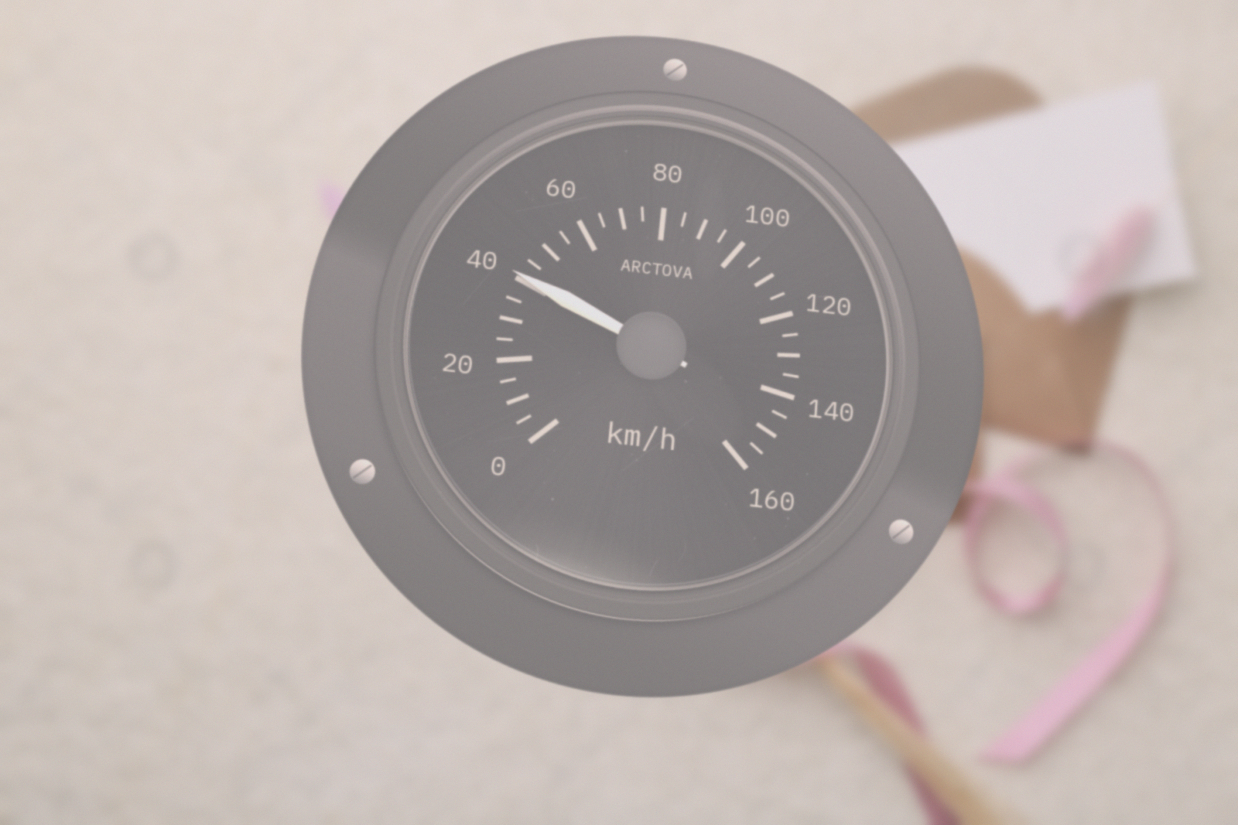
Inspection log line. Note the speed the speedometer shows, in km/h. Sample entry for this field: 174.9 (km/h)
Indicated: 40 (km/h)
